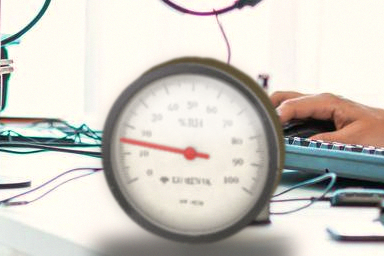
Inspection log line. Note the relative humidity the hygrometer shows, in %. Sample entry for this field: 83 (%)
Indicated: 15 (%)
